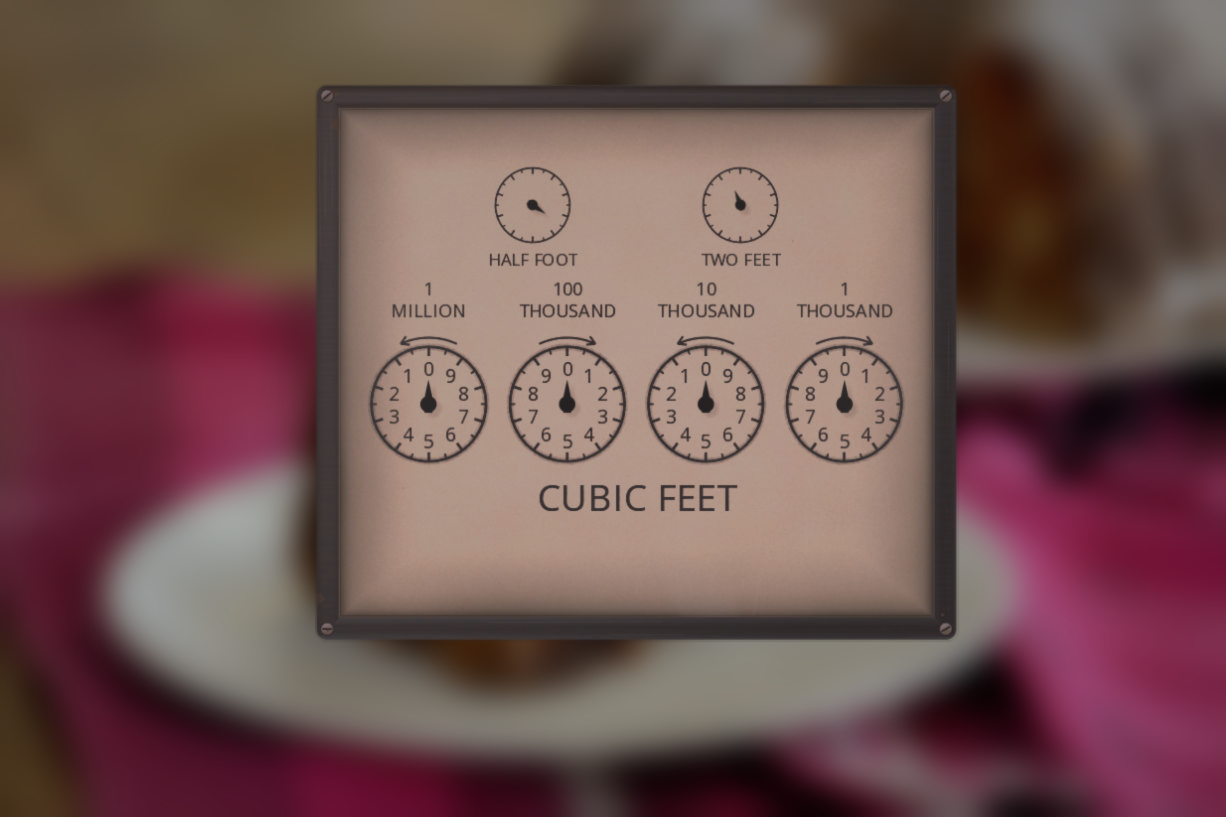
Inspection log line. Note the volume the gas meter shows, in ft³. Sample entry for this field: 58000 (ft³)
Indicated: 0 (ft³)
